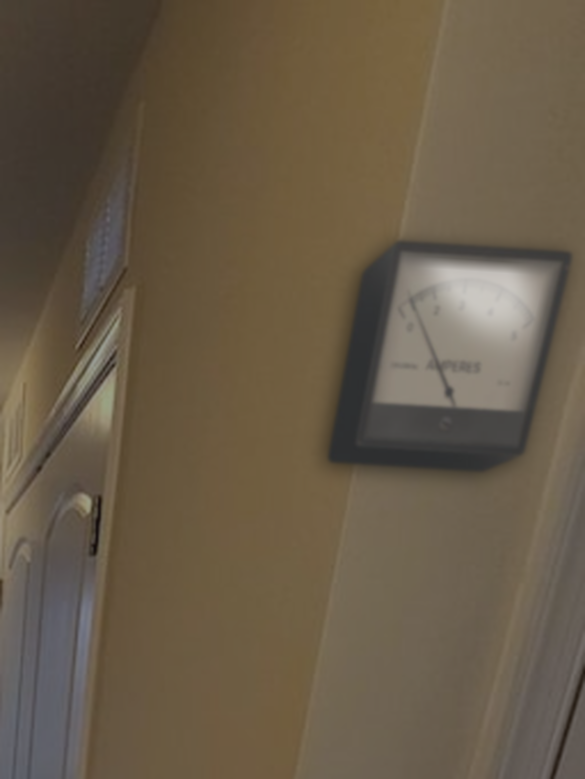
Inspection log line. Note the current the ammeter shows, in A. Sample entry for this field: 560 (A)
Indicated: 1 (A)
